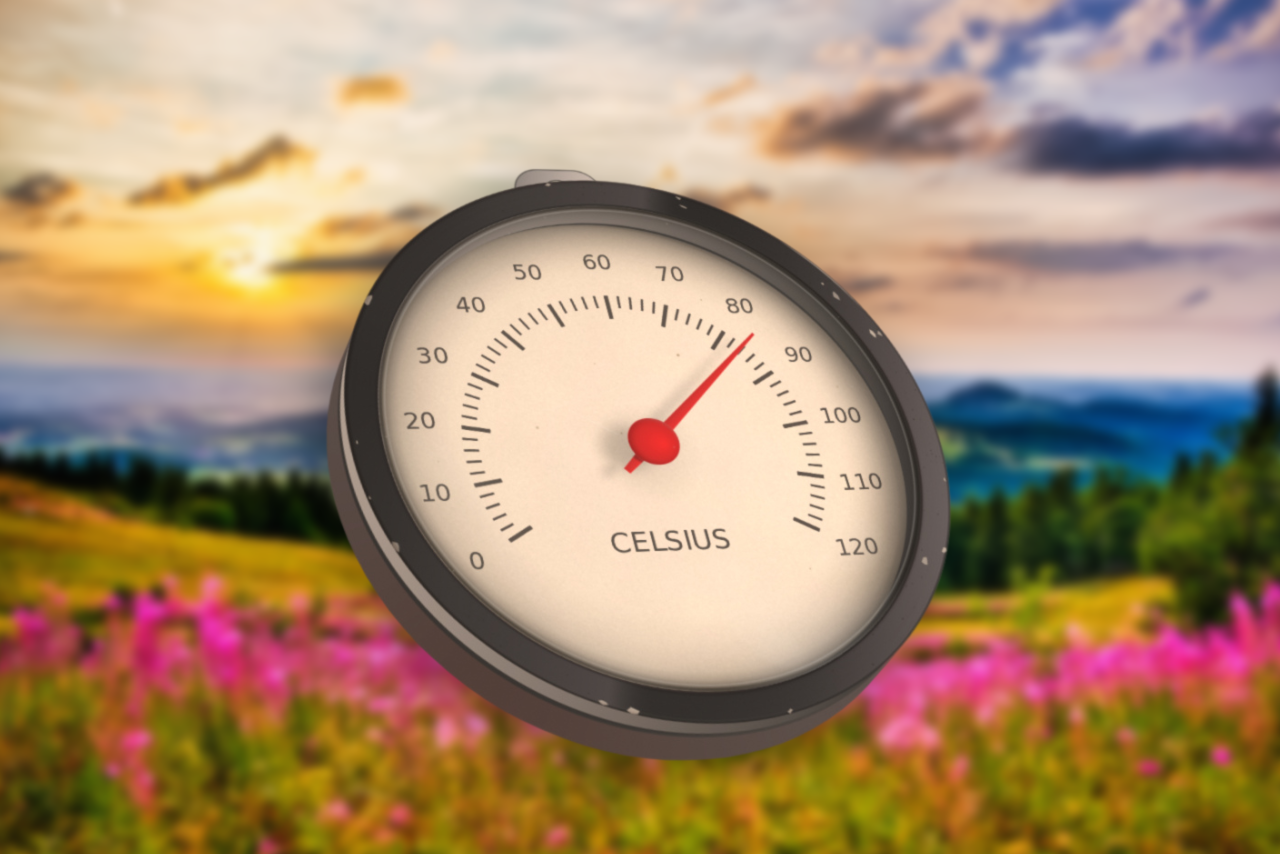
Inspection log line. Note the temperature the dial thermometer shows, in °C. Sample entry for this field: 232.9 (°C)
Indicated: 84 (°C)
